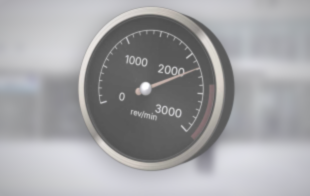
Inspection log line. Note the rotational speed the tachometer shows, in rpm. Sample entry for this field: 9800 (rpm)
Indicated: 2200 (rpm)
